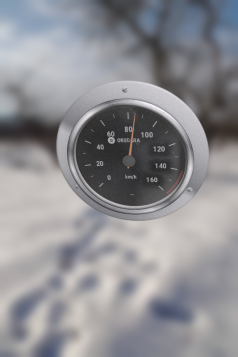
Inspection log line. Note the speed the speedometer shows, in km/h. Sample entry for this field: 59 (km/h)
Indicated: 85 (km/h)
